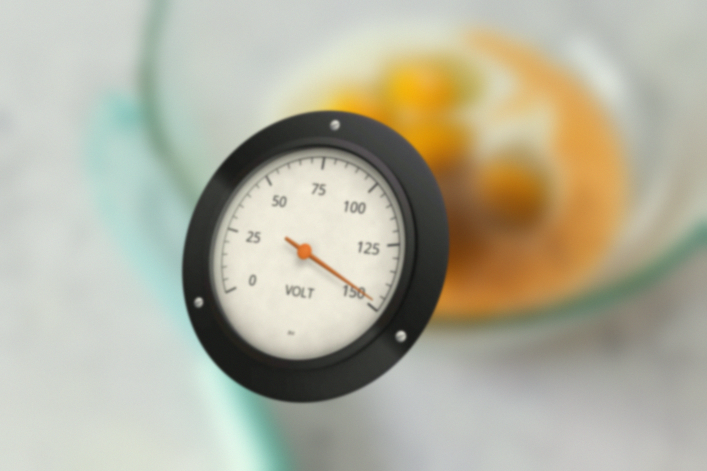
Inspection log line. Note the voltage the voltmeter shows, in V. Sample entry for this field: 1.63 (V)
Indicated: 147.5 (V)
